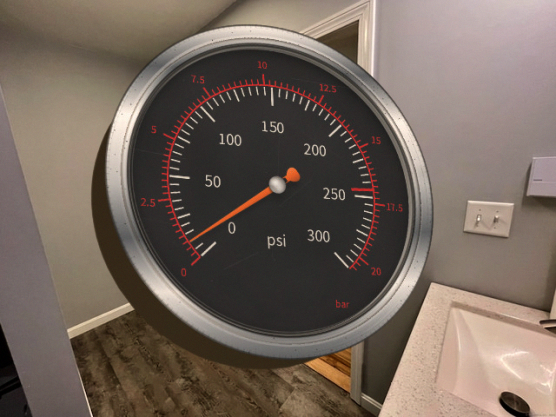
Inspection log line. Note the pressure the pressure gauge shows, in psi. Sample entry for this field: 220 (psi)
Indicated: 10 (psi)
